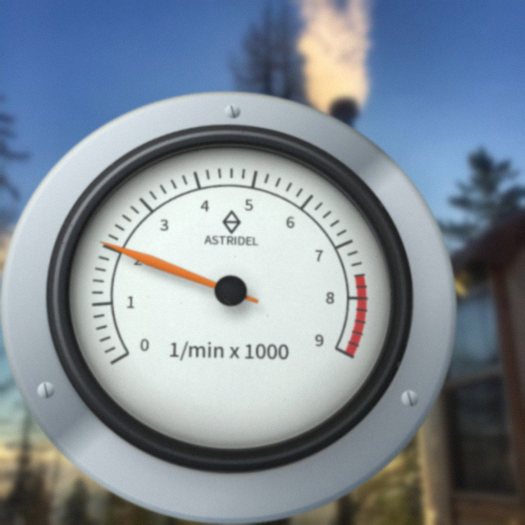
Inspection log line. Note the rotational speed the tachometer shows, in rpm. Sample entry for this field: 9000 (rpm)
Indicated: 2000 (rpm)
